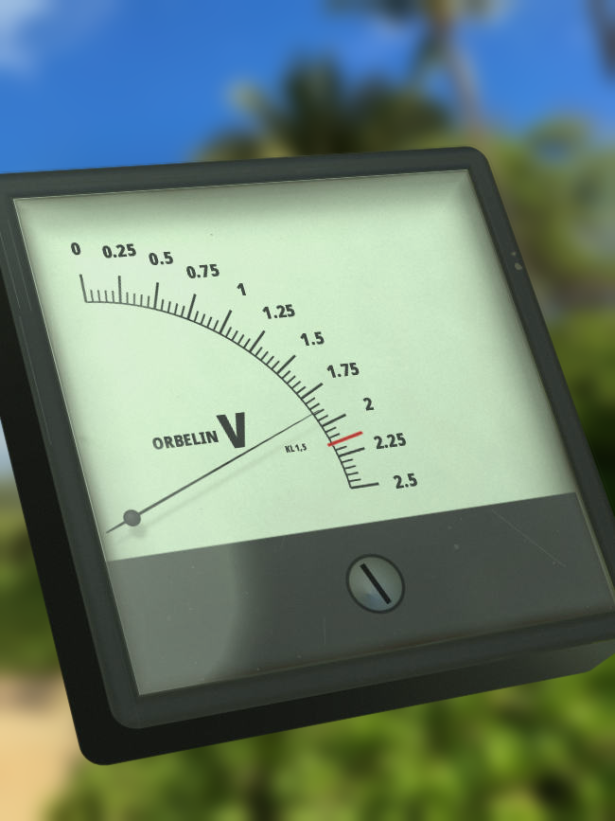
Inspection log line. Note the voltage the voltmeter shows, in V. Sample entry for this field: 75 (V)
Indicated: 1.9 (V)
